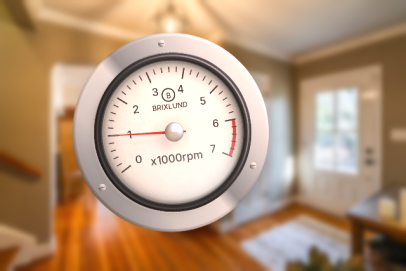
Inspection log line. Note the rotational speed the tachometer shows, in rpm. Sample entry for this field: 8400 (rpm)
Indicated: 1000 (rpm)
